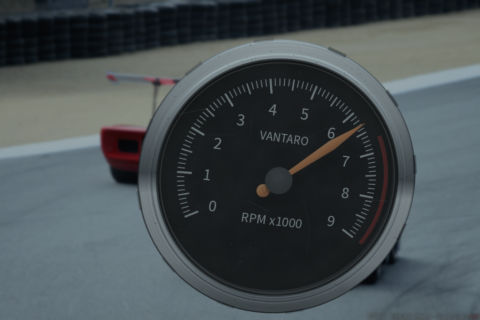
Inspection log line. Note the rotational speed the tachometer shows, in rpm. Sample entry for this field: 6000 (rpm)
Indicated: 6300 (rpm)
